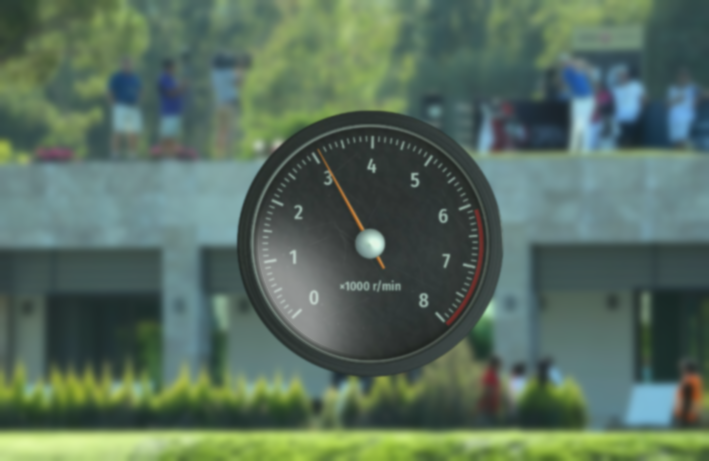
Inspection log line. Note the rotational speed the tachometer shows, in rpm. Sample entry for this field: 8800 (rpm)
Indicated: 3100 (rpm)
